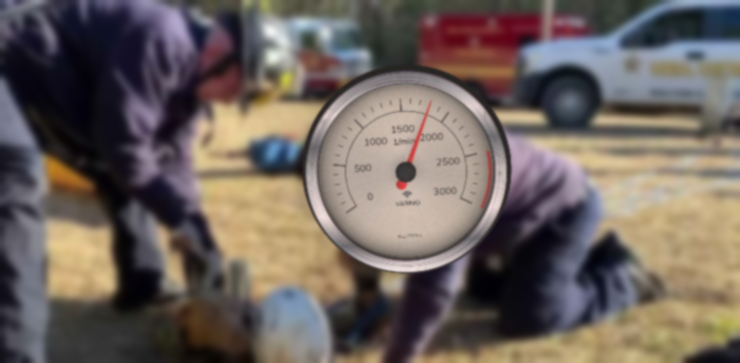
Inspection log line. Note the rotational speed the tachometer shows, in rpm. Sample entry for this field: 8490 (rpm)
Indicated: 1800 (rpm)
